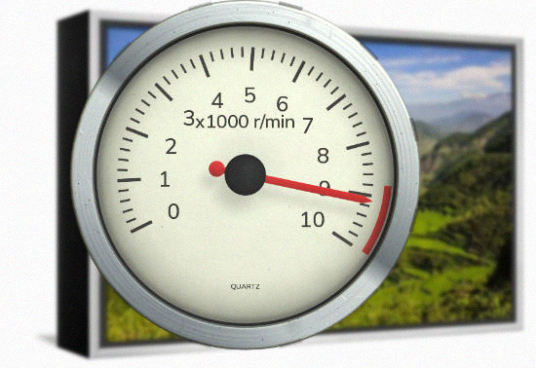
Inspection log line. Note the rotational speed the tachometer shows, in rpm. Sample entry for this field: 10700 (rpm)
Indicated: 9100 (rpm)
